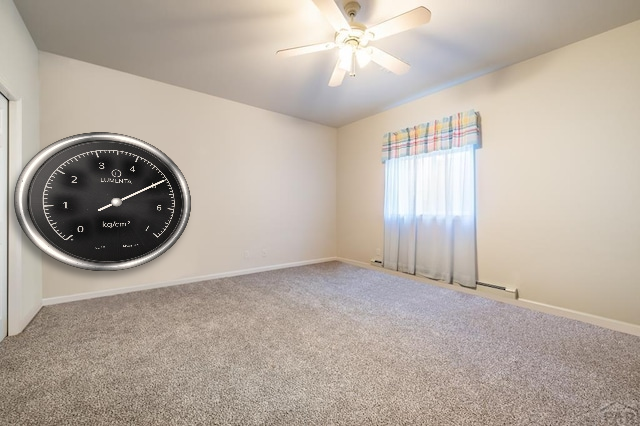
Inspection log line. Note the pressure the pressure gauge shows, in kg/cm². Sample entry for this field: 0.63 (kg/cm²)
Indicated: 5 (kg/cm²)
